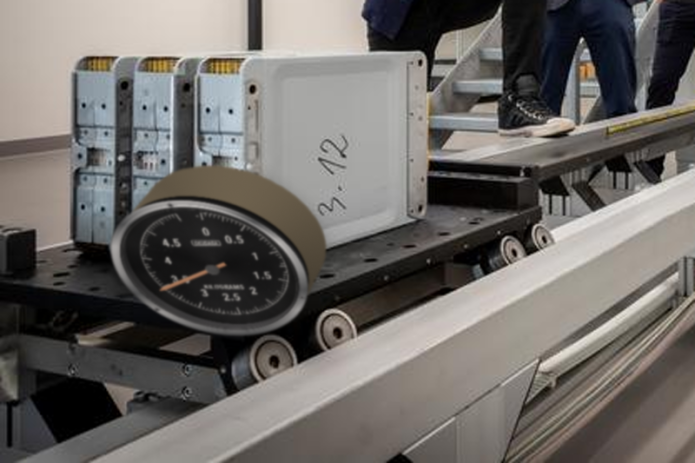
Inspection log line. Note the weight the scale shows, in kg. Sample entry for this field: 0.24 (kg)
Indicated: 3.5 (kg)
